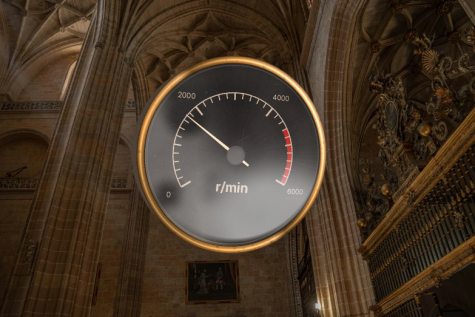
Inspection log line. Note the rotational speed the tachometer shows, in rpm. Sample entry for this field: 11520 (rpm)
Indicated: 1700 (rpm)
